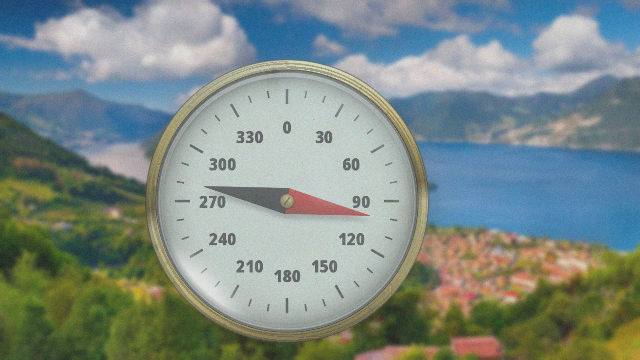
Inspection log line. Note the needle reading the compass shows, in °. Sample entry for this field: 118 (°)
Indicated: 100 (°)
